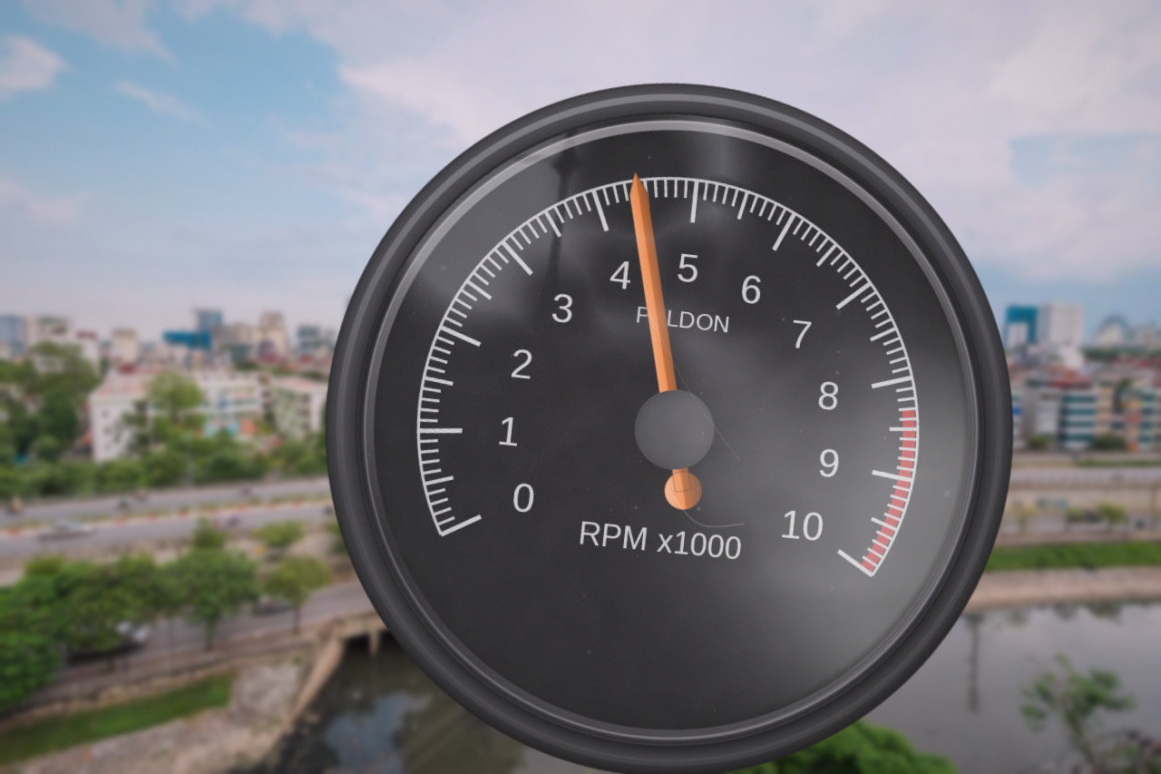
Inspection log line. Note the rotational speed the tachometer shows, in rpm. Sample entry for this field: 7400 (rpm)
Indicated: 4400 (rpm)
